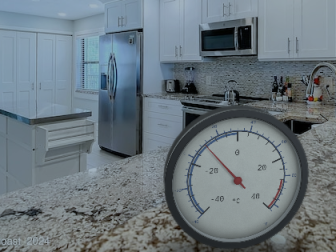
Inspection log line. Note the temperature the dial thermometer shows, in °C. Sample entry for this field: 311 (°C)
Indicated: -12 (°C)
